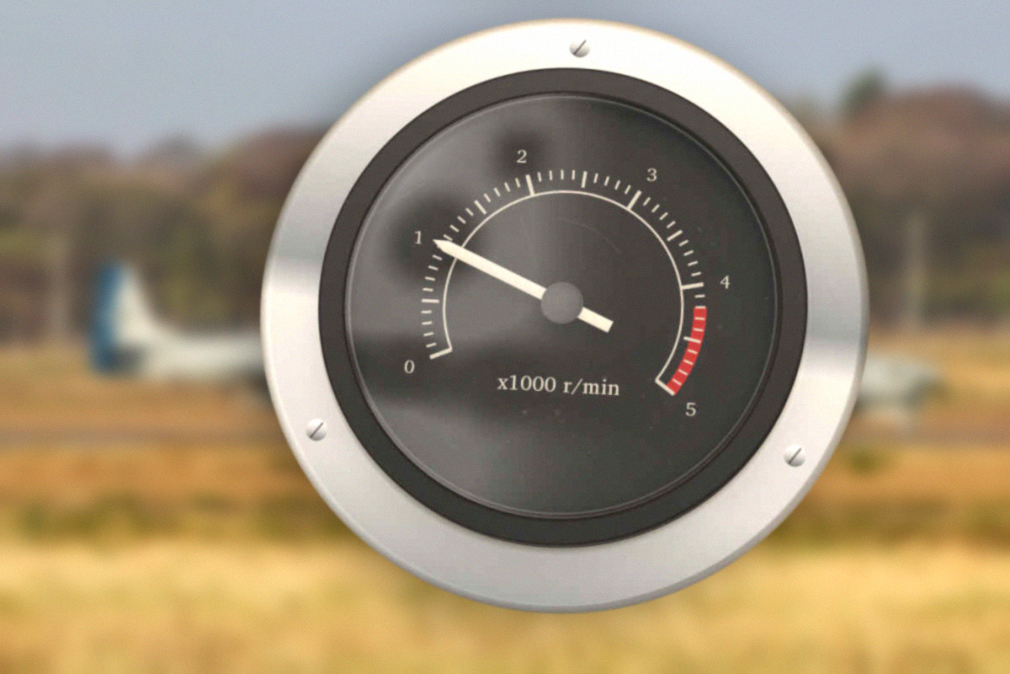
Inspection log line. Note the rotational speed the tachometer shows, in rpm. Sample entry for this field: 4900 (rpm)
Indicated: 1000 (rpm)
